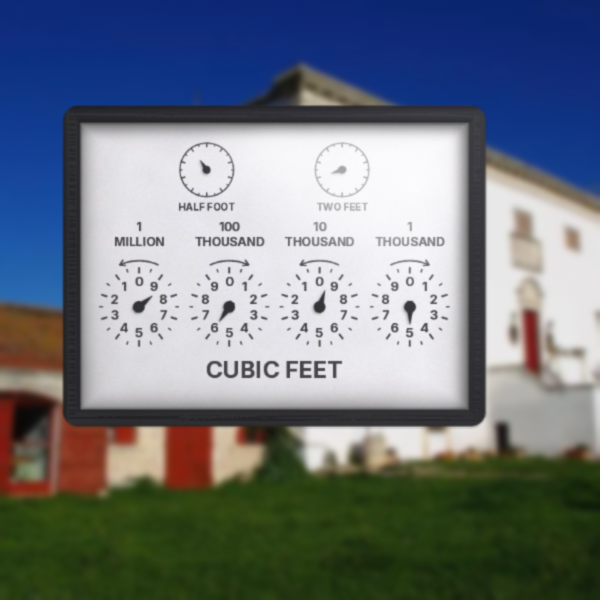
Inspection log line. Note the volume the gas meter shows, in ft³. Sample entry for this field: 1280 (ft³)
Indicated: 859500 (ft³)
